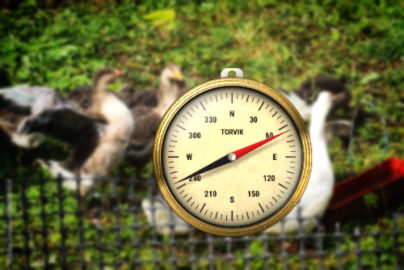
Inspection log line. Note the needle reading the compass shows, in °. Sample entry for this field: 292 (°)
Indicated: 65 (°)
